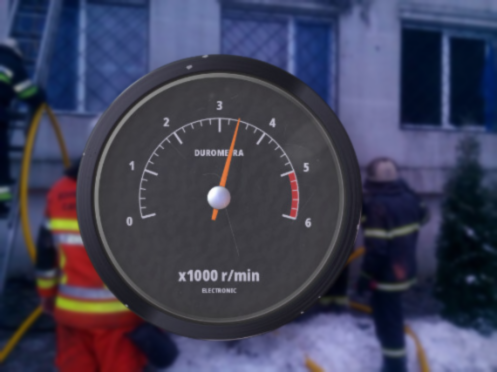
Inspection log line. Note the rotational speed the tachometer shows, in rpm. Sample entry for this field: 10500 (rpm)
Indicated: 3400 (rpm)
